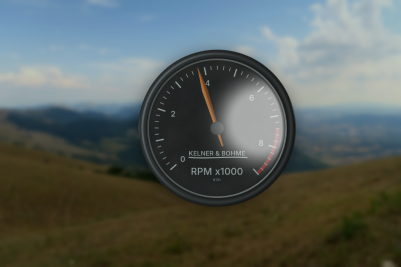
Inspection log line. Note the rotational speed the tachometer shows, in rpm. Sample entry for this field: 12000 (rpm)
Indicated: 3800 (rpm)
